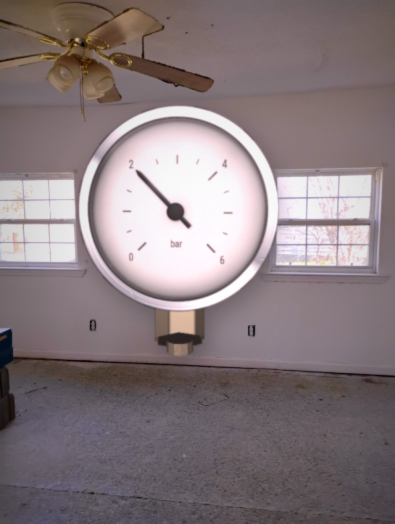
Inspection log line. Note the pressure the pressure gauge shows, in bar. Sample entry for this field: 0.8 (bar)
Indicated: 2 (bar)
